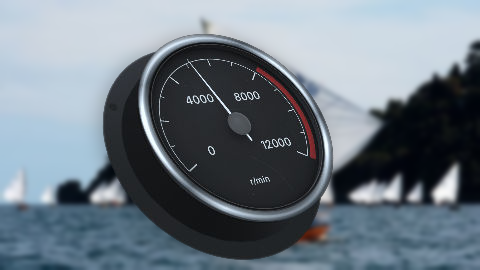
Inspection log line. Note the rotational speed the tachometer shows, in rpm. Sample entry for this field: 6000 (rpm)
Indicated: 5000 (rpm)
